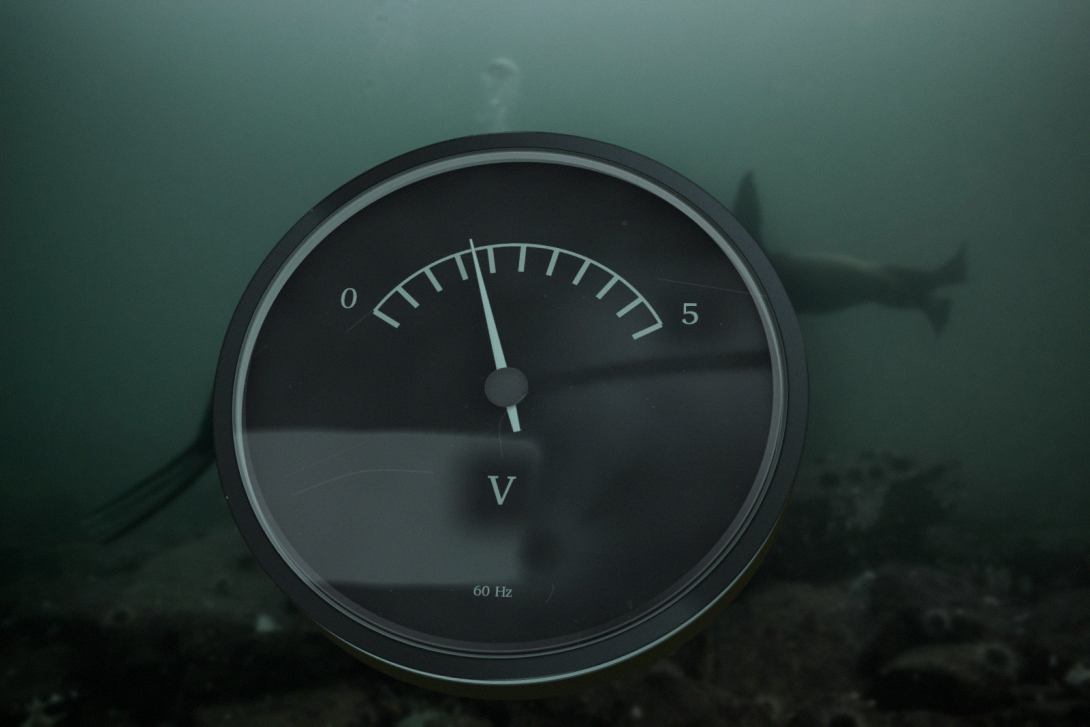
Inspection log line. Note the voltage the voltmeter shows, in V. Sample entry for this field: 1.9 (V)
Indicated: 1.75 (V)
